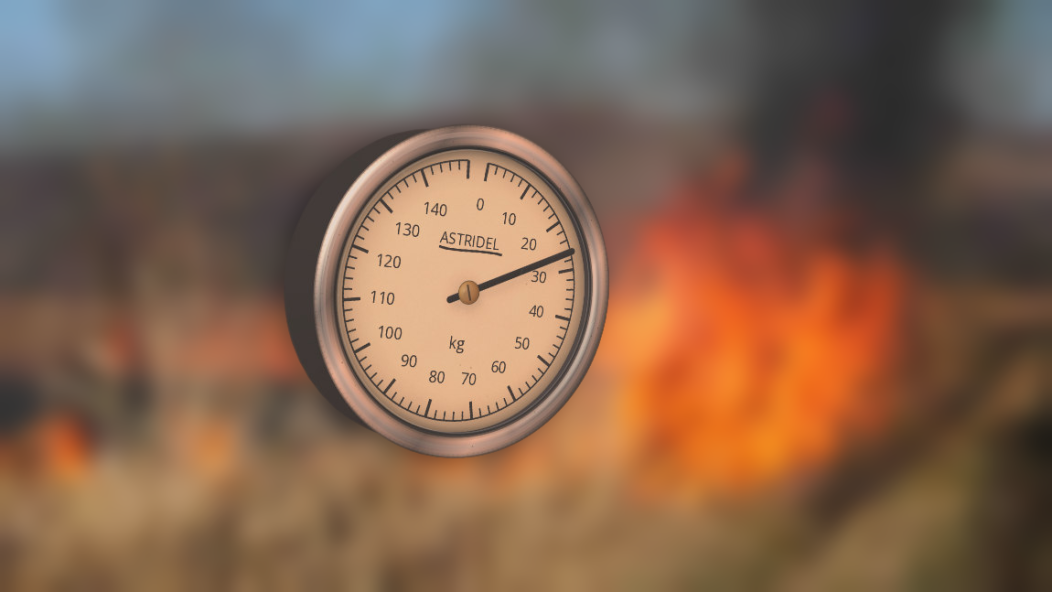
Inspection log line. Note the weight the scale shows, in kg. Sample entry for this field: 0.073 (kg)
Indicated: 26 (kg)
